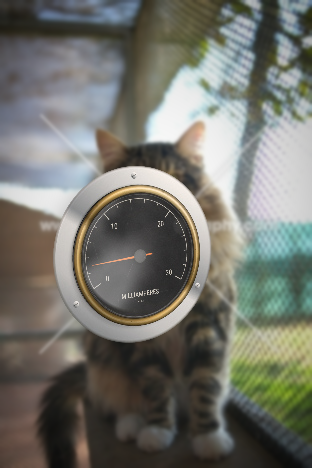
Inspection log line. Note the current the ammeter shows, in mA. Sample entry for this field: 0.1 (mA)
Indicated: 3 (mA)
